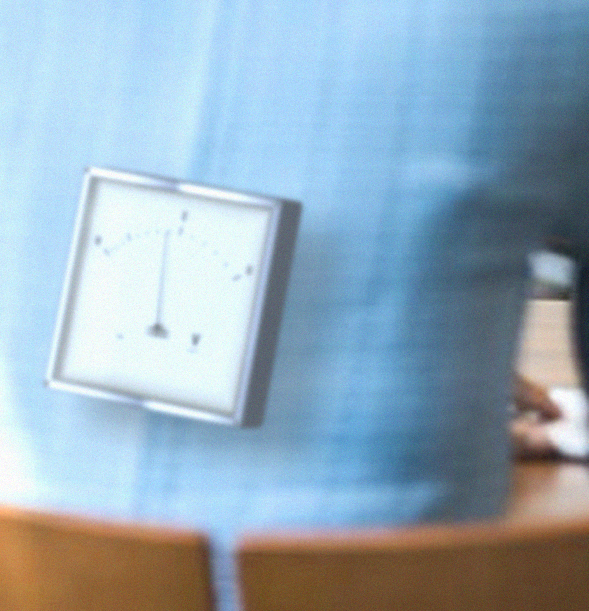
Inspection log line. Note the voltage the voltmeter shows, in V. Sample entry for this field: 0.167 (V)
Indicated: 1.8 (V)
